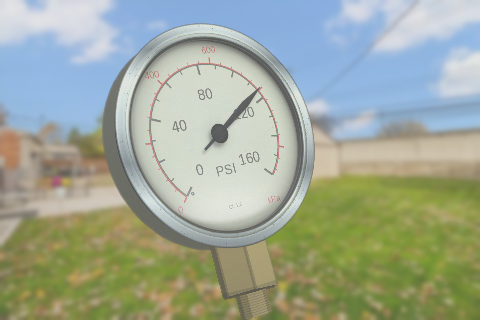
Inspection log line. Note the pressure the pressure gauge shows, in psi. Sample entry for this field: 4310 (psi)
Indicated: 115 (psi)
